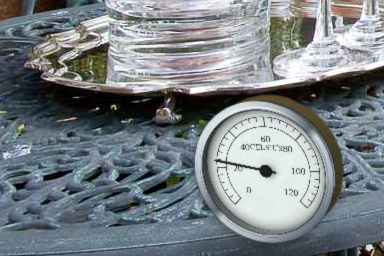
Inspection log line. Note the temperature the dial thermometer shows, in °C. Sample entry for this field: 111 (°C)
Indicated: 24 (°C)
